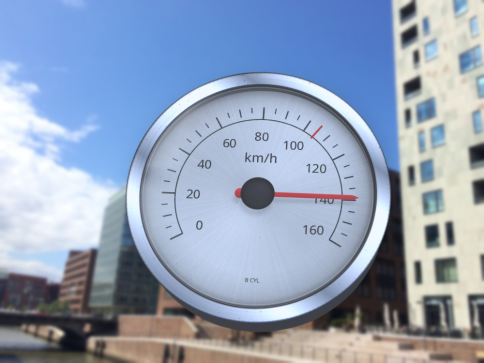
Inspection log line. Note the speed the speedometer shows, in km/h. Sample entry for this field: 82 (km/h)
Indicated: 140 (km/h)
